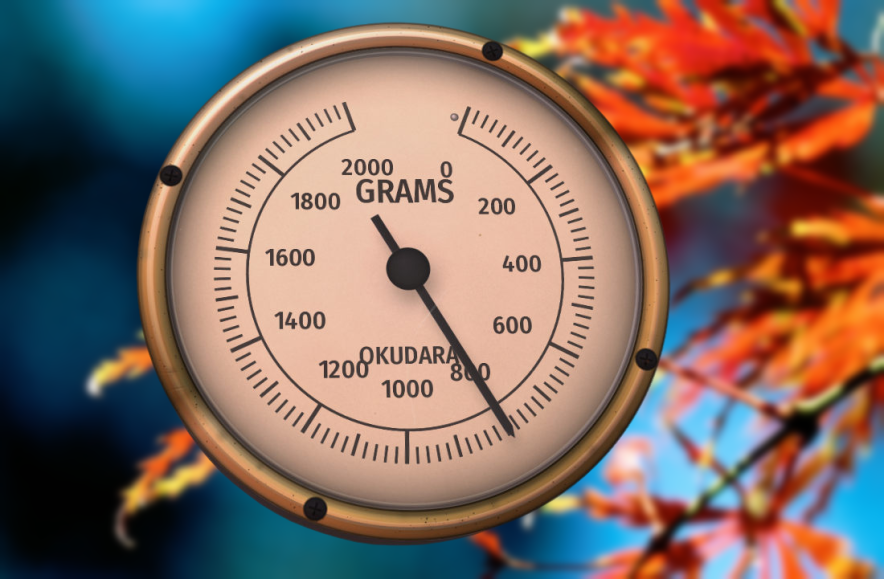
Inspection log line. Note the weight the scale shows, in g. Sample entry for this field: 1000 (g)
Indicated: 800 (g)
